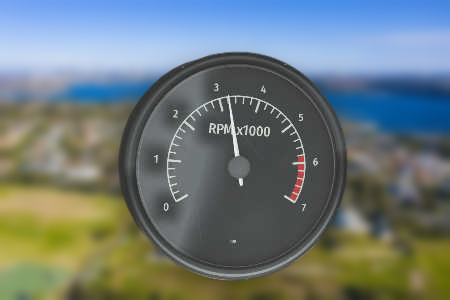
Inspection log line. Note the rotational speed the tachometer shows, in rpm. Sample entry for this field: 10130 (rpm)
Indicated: 3200 (rpm)
